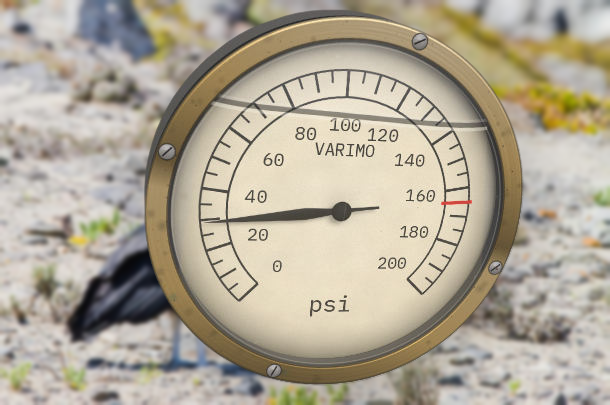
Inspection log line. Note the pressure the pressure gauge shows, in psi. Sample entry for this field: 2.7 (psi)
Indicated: 30 (psi)
